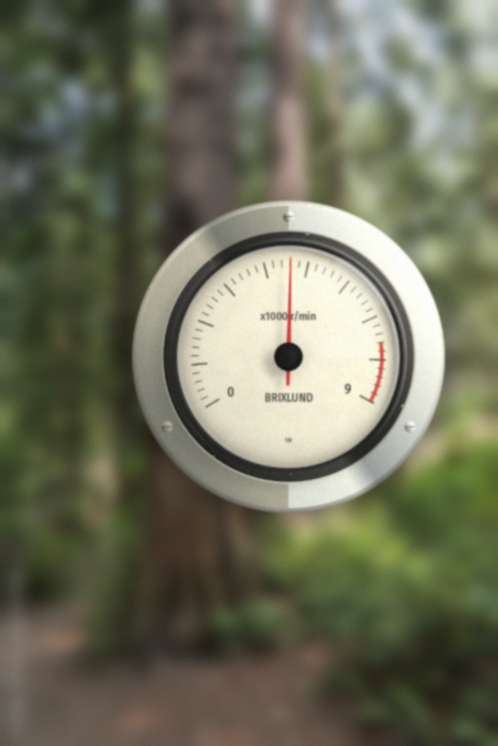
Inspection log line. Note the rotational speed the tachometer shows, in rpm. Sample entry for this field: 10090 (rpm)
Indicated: 4600 (rpm)
